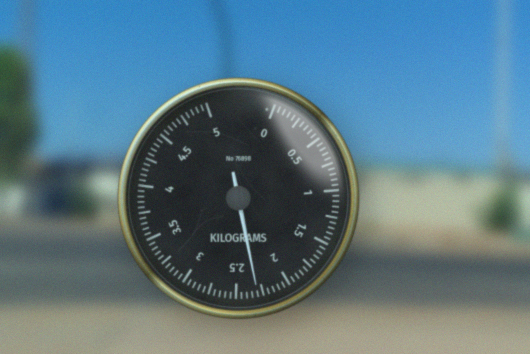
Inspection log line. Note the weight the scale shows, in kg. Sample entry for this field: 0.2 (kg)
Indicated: 2.3 (kg)
